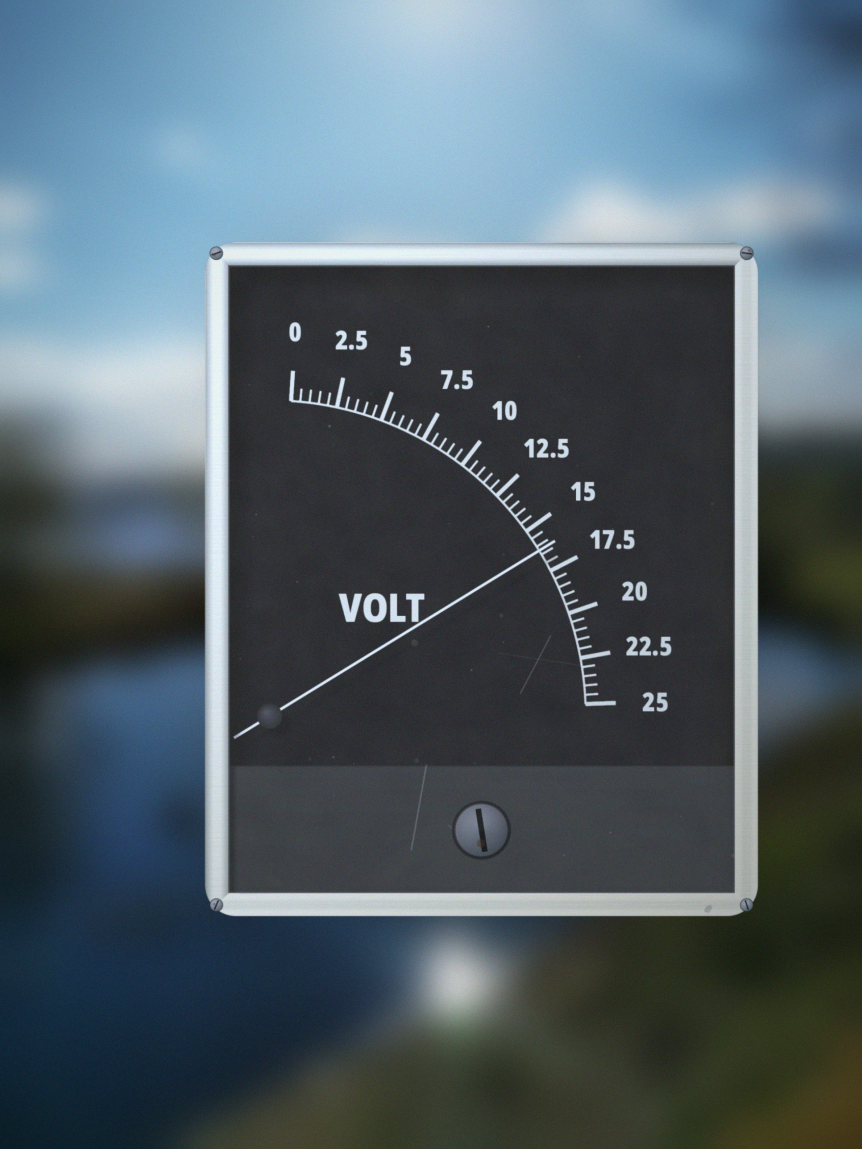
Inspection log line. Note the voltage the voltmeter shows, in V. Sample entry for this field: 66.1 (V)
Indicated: 16.25 (V)
